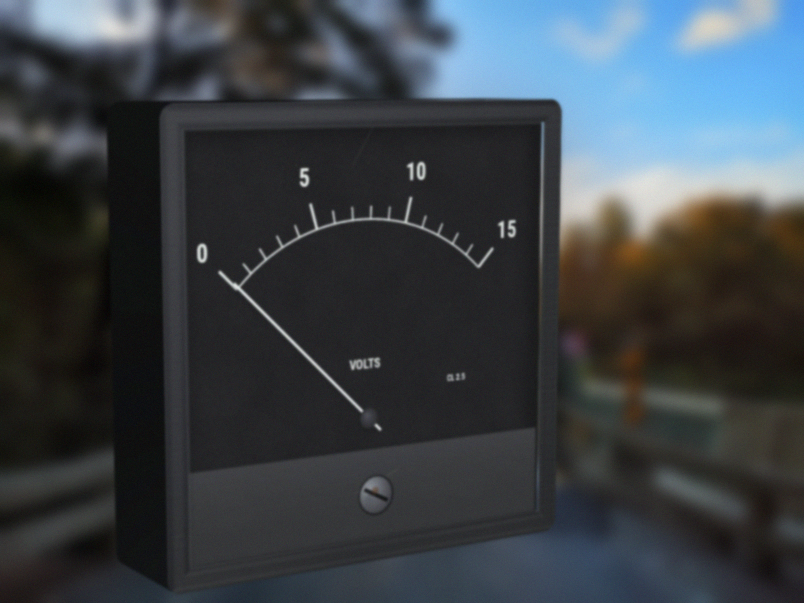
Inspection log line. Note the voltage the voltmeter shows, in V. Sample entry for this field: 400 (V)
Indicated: 0 (V)
